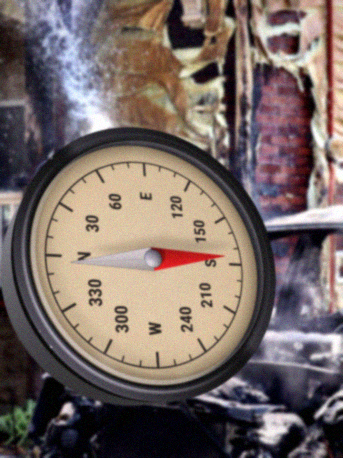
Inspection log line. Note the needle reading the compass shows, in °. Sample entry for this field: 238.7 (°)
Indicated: 175 (°)
